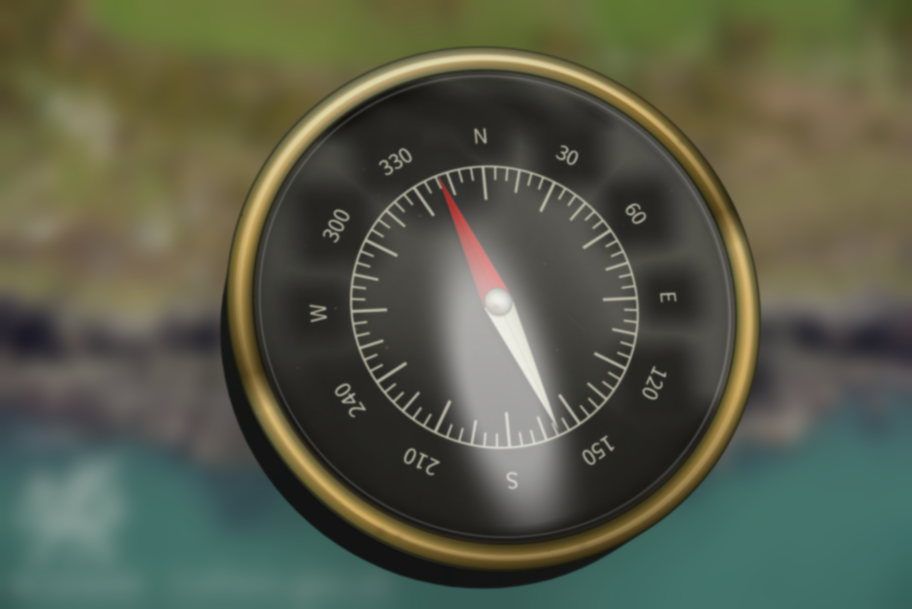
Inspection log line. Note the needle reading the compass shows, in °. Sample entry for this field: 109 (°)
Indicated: 340 (°)
